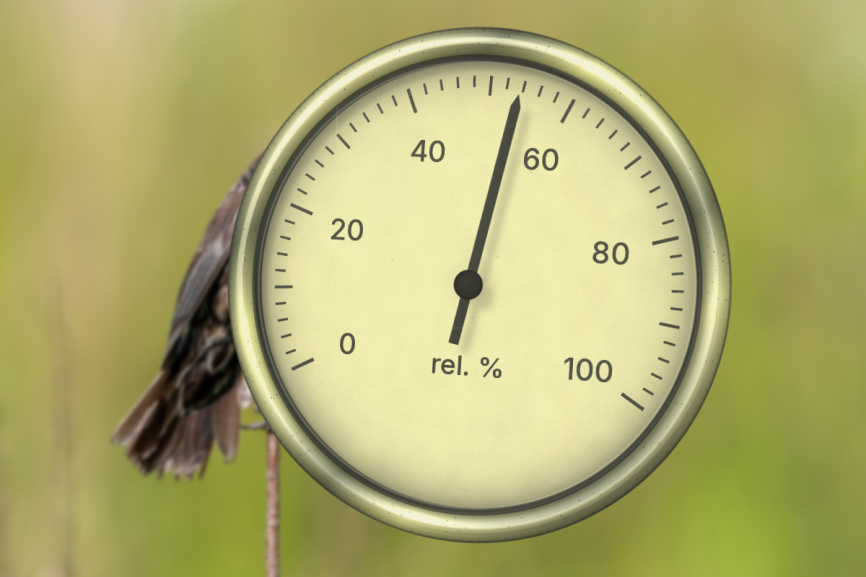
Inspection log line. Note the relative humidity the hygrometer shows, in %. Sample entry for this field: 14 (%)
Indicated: 54 (%)
